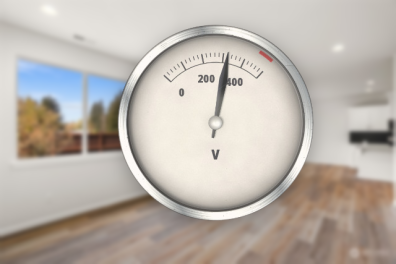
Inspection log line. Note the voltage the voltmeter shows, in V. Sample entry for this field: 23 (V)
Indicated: 320 (V)
